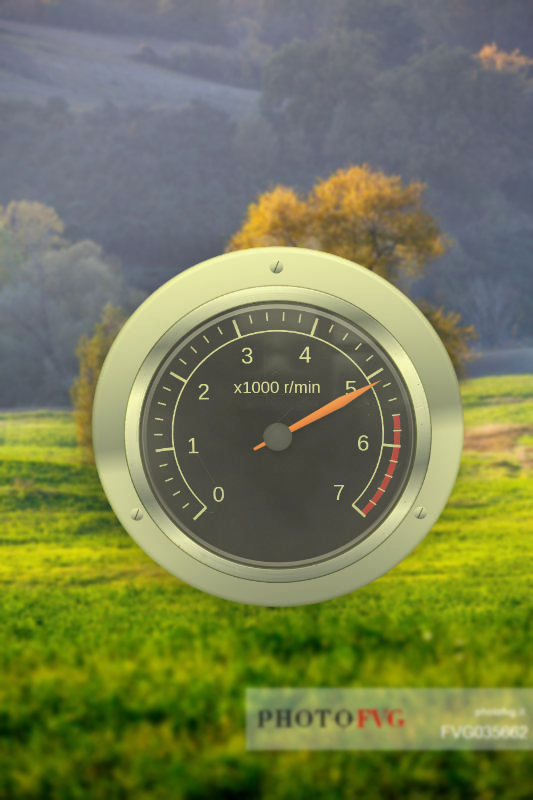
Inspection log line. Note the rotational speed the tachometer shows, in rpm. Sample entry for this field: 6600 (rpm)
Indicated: 5100 (rpm)
